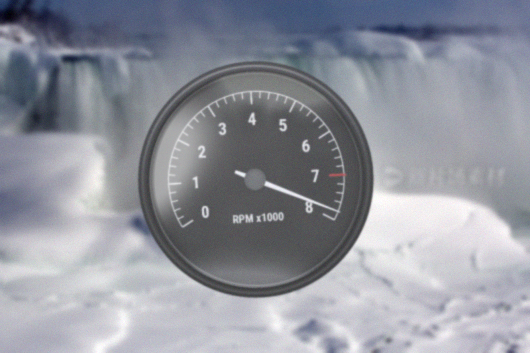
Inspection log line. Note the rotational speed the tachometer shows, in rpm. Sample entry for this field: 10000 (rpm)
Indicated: 7800 (rpm)
